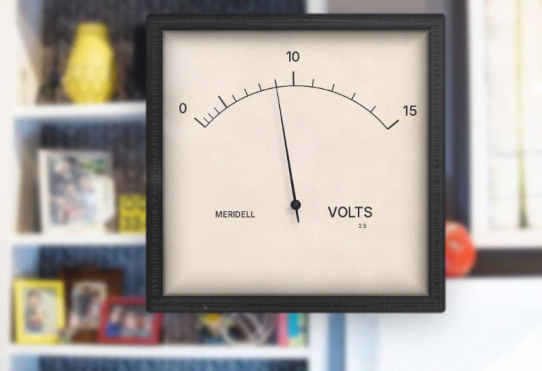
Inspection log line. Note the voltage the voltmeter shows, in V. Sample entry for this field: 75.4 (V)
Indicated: 9 (V)
